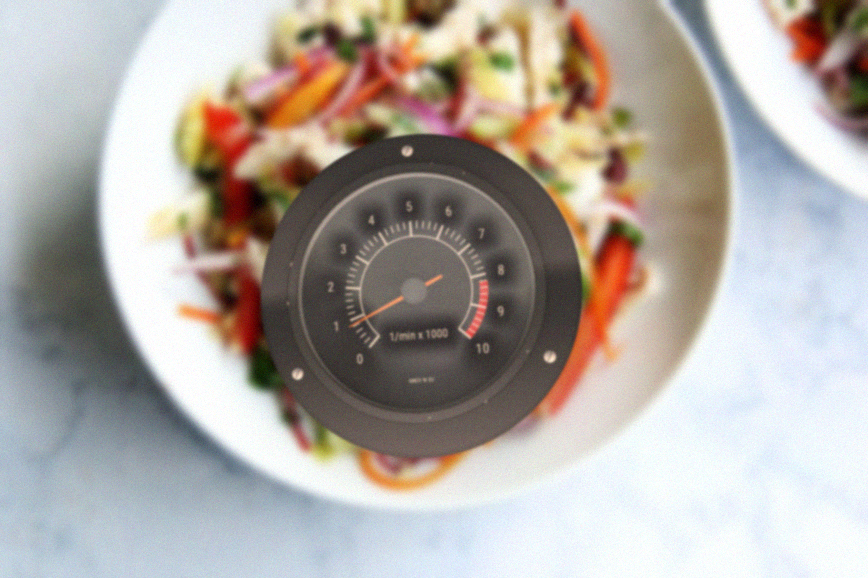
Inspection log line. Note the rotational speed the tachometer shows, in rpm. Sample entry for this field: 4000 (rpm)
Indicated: 800 (rpm)
